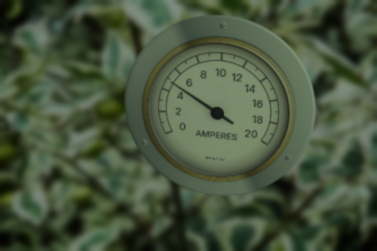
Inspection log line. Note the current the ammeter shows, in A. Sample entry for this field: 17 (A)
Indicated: 5 (A)
